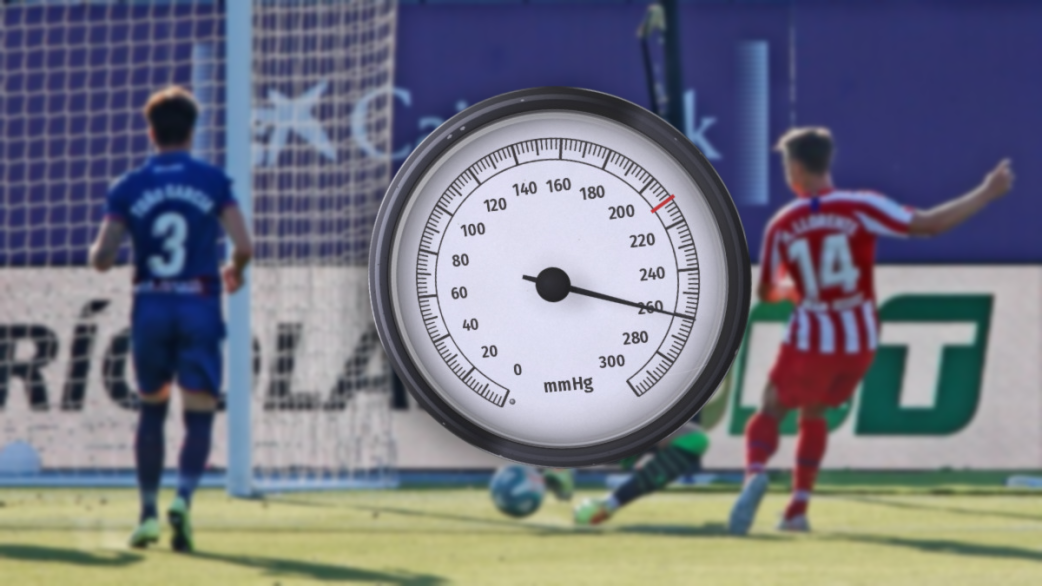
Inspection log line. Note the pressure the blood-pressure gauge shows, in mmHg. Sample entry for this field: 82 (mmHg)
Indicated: 260 (mmHg)
